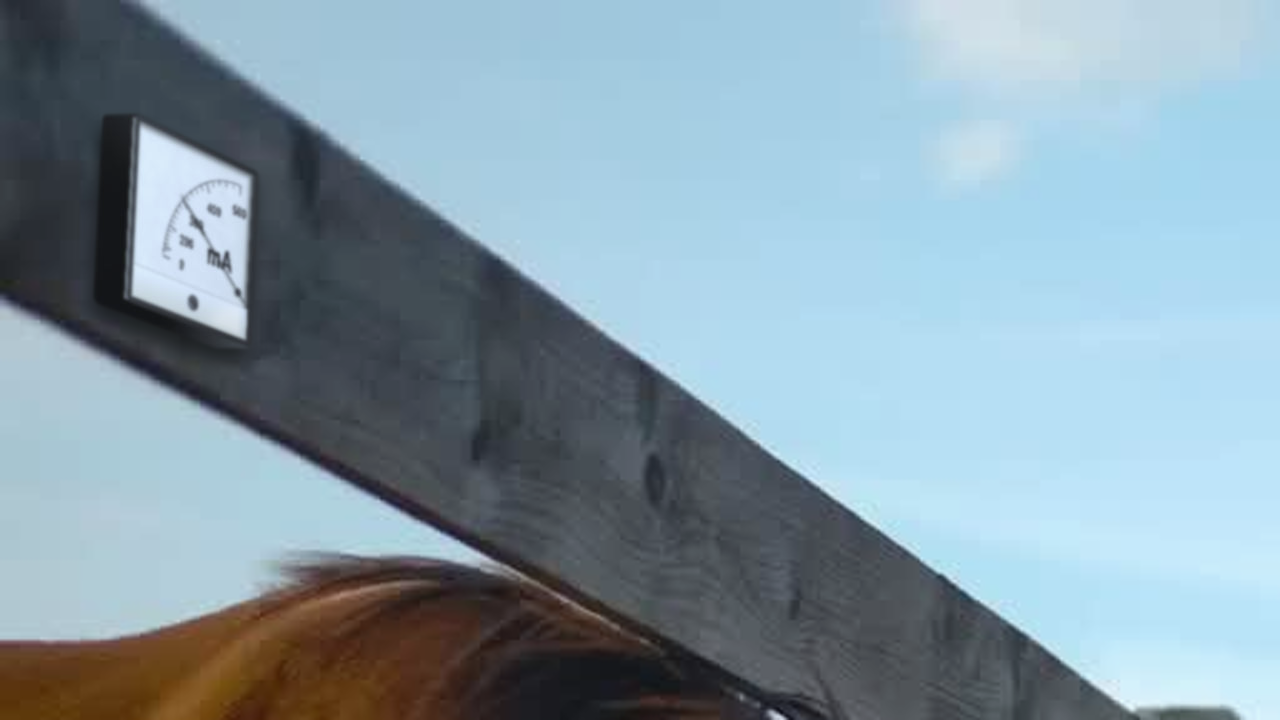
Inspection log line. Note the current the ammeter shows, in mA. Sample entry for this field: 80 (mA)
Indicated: 300 (mA)
